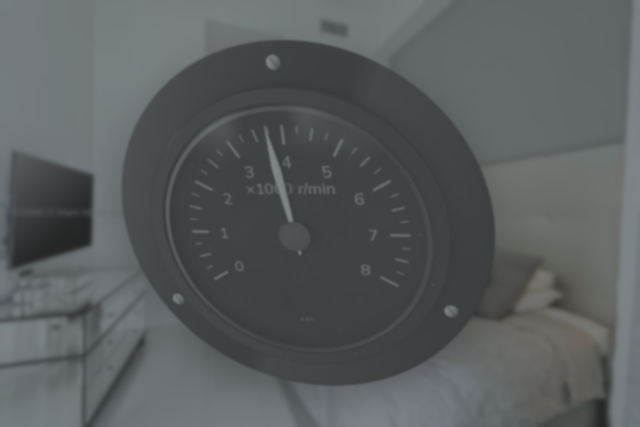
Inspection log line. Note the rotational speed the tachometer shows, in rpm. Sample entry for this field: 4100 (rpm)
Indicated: 3750 (rpm)
